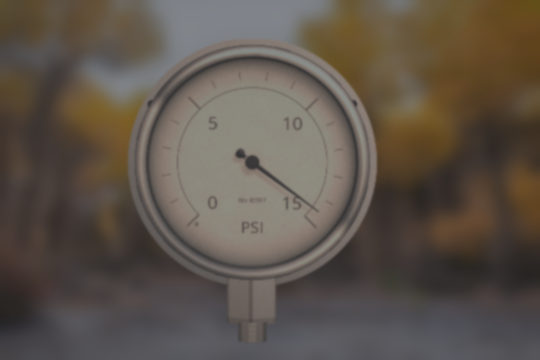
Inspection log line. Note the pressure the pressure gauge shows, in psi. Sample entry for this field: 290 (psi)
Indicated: 14.5 (psi)
